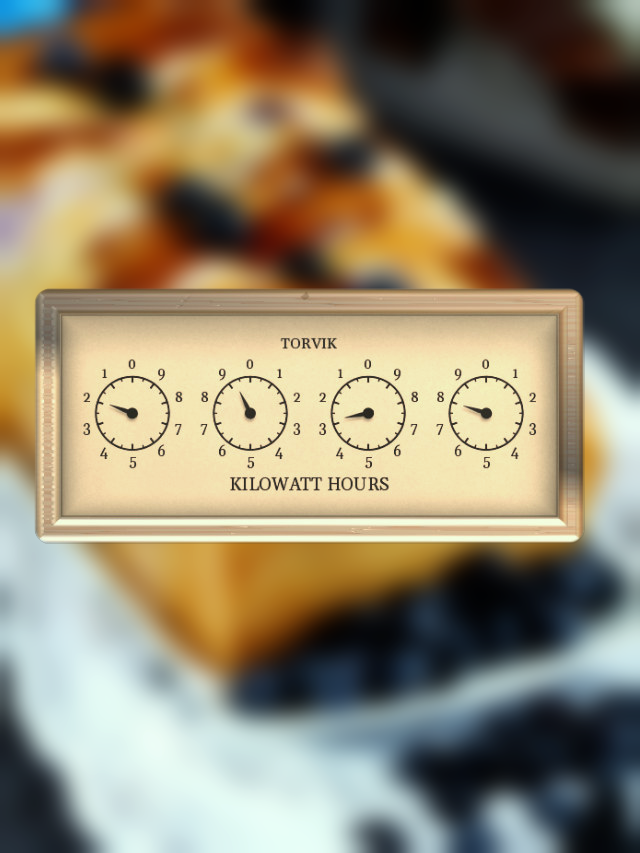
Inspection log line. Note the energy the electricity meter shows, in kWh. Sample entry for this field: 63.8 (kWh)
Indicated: 1928 (kWh)
